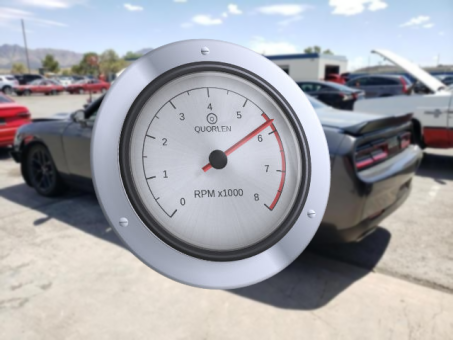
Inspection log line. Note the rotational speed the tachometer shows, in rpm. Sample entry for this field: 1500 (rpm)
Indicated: 5750 (rpm)
